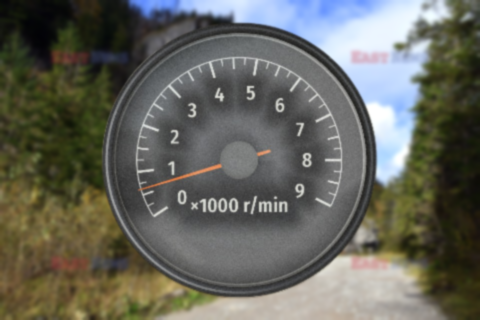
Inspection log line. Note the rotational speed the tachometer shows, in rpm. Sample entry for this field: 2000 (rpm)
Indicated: 625 (rpm)
